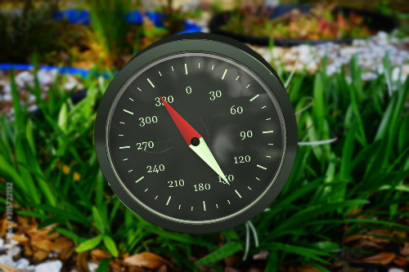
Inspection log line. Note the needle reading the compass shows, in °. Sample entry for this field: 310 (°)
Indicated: 330 (°)
